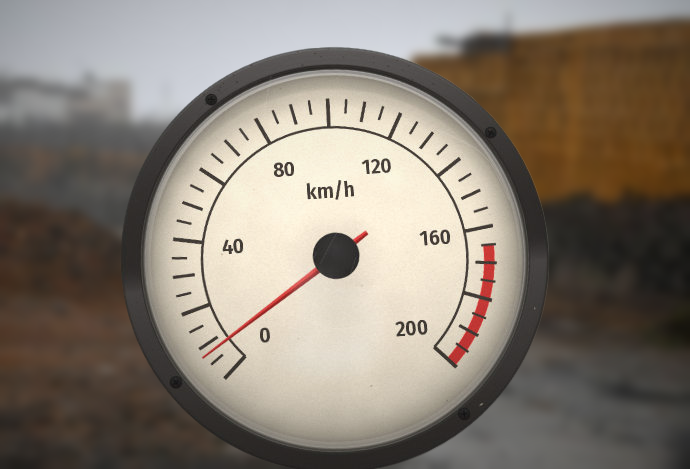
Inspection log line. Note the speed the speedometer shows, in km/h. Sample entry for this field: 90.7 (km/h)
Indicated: 7.5 (km/h)
